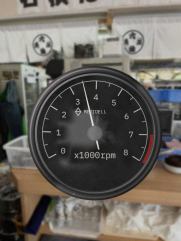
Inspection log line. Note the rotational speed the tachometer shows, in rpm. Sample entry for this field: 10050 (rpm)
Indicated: 3500 (rpm)
